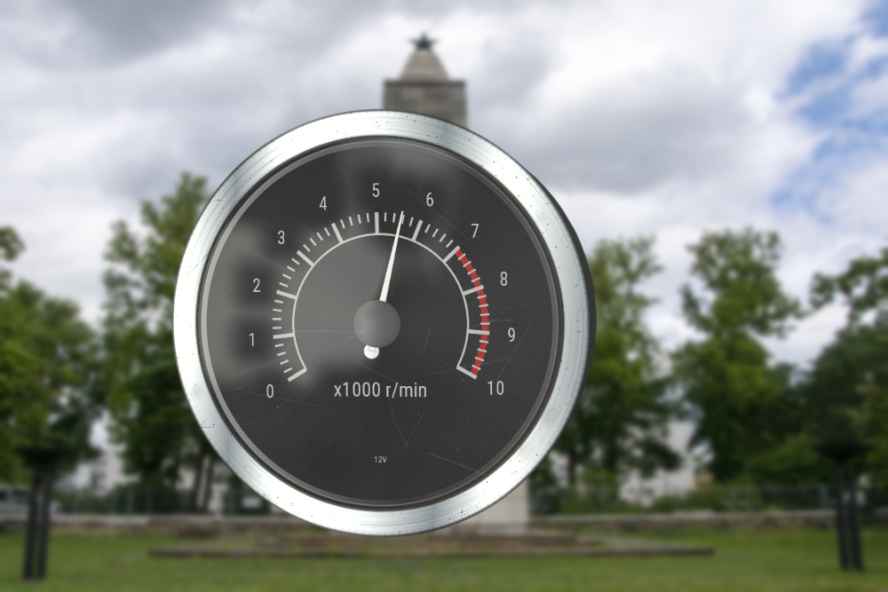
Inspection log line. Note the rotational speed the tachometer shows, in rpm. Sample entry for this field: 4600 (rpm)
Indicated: 5600 (rpm)
